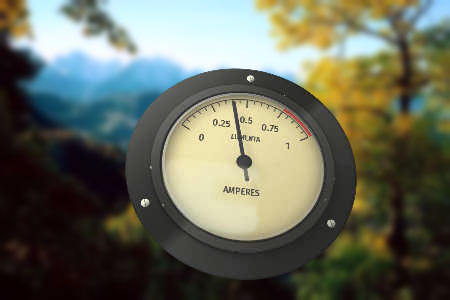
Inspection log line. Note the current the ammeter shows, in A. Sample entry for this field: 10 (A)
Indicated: 0.4 (A)
